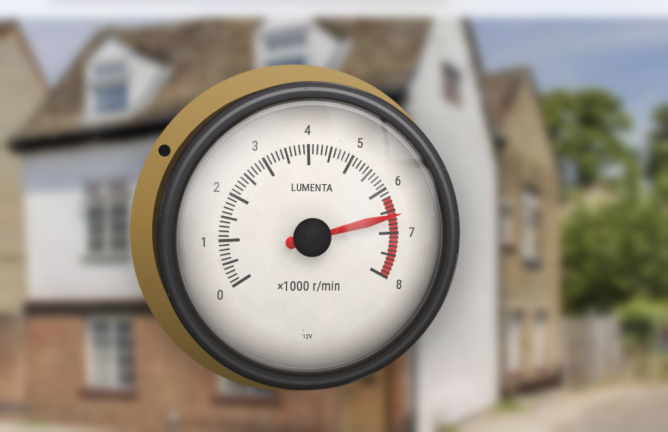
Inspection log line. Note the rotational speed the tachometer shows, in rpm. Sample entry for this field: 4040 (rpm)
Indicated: 6600 (rpm)
